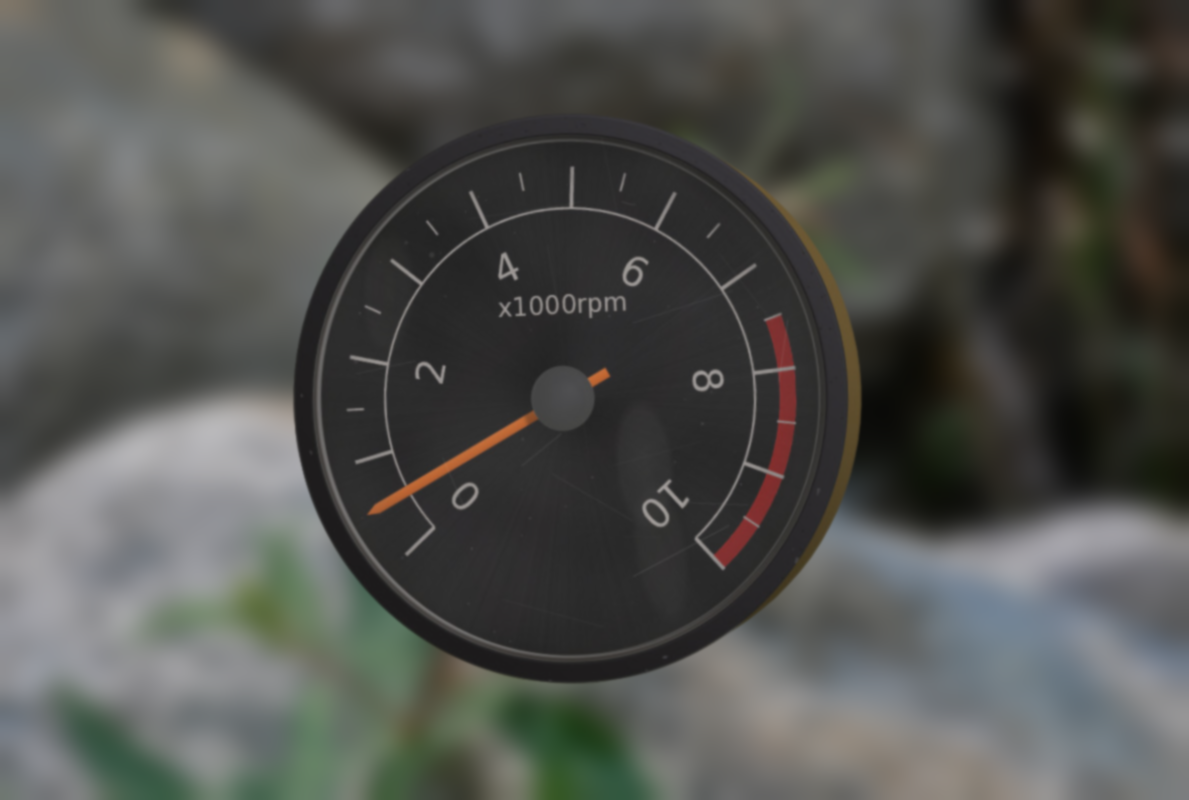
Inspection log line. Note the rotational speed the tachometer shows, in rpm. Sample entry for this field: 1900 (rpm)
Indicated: 500 (rpm)
